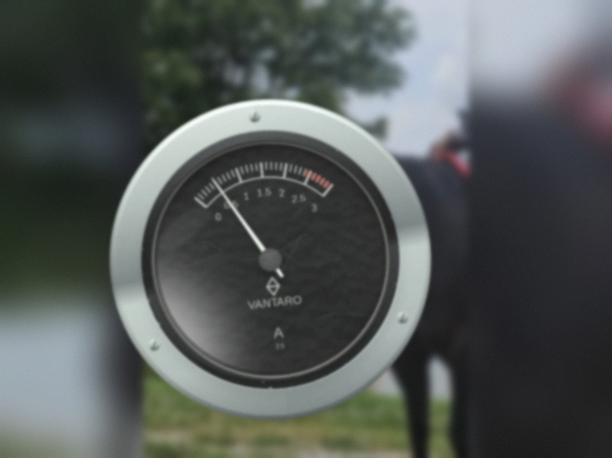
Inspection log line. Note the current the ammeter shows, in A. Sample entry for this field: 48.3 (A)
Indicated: 0.5 (A)
